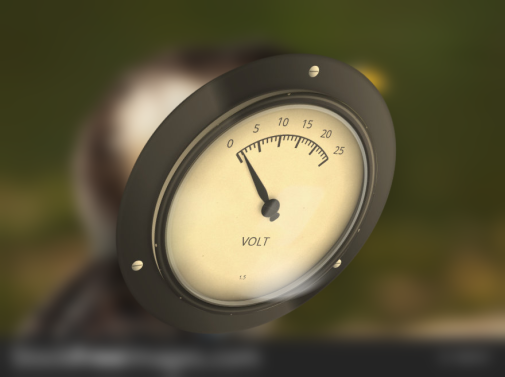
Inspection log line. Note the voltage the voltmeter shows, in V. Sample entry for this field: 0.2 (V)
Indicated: 1 (V)
